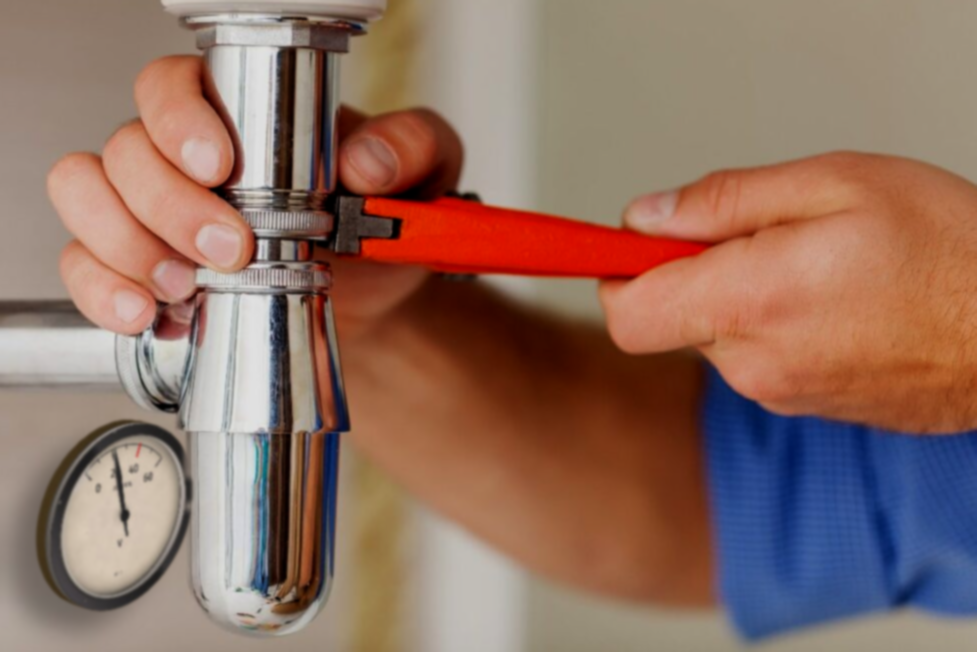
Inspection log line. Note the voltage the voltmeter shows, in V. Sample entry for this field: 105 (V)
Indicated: 20 (V)
